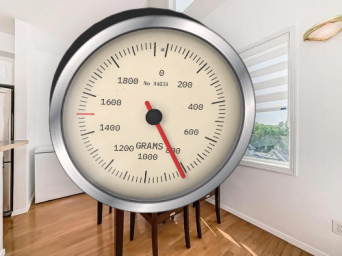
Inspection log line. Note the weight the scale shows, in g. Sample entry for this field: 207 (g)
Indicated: 820 (g)
